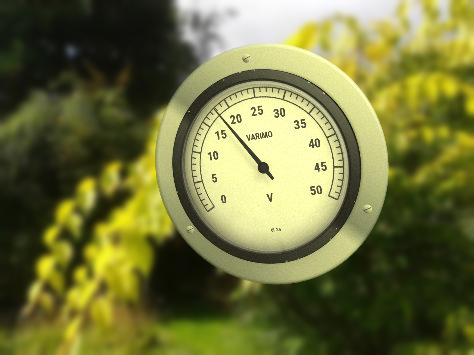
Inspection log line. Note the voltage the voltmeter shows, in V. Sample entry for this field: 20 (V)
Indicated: 18 (V)
